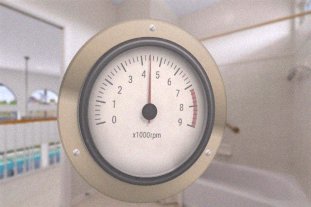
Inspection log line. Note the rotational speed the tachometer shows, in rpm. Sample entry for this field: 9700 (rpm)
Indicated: 4400 (rpm)
